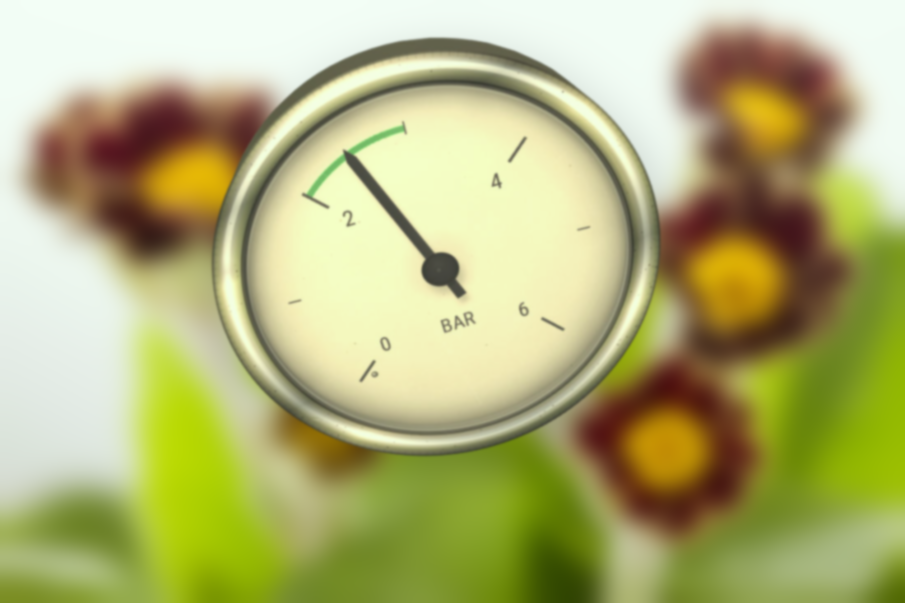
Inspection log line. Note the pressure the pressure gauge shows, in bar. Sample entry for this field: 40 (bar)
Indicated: 2.5 (bar)
